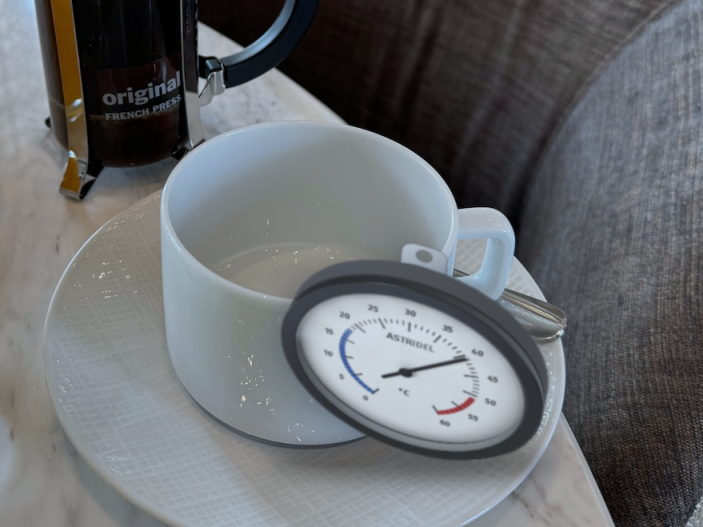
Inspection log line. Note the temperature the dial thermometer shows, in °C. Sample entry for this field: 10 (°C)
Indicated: 40 (°C)
